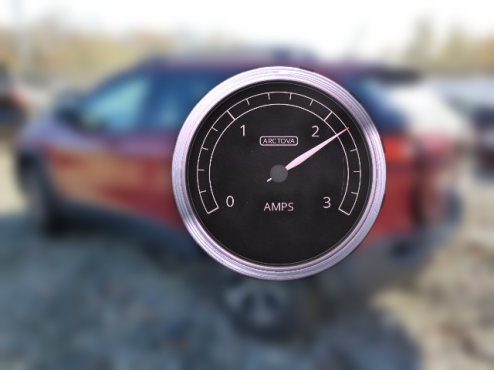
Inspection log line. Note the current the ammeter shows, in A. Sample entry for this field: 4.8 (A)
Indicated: 2.2 (A)
